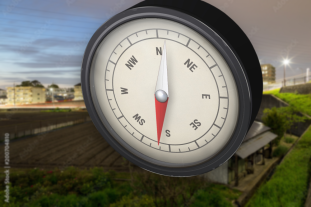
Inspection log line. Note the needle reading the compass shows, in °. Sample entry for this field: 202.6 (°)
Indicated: 190 (°)
